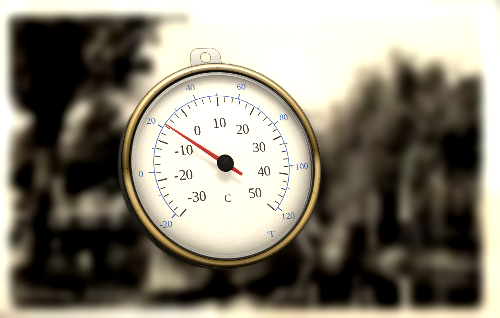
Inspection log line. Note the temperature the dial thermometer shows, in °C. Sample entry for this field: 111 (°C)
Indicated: -6 (°C)
